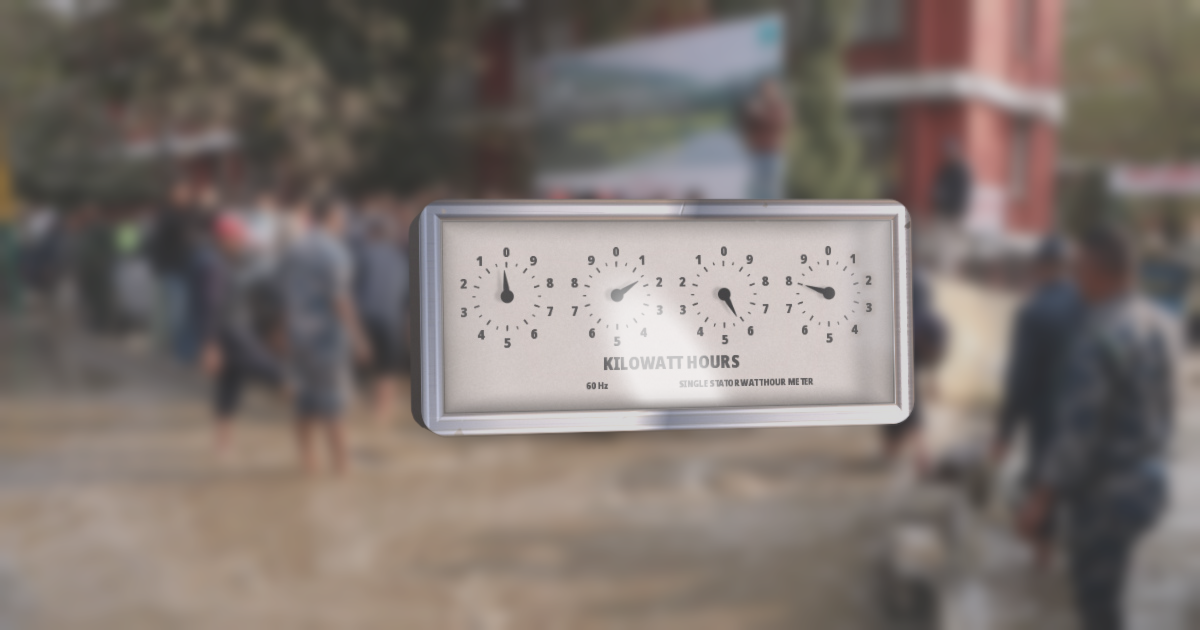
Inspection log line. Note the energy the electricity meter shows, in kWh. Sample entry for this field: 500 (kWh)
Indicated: 158 (kWh)
